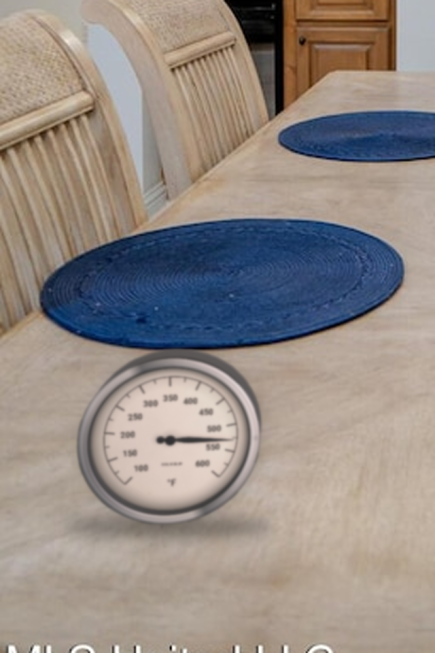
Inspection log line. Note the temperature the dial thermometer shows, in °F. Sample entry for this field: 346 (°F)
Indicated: 525 (°F)
